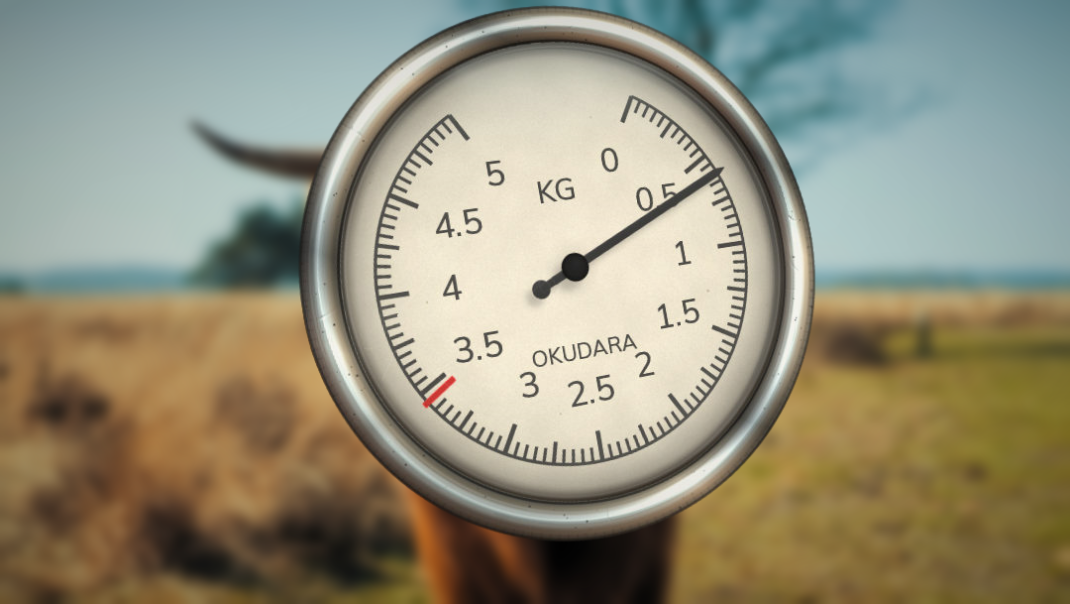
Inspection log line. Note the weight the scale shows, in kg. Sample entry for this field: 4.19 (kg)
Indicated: 0.6 (kg)
